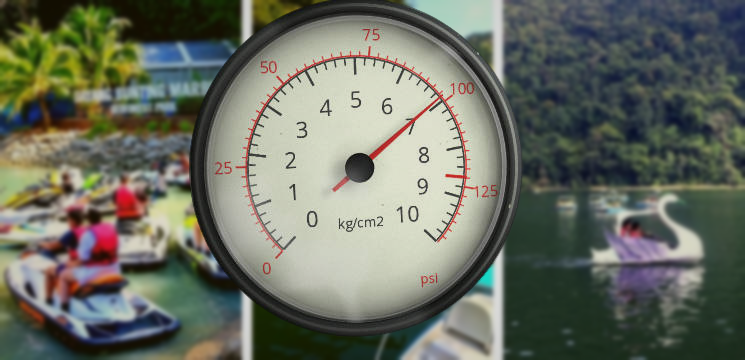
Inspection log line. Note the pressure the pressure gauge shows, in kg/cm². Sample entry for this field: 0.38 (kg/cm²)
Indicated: 6.9 (kg/cm²)
